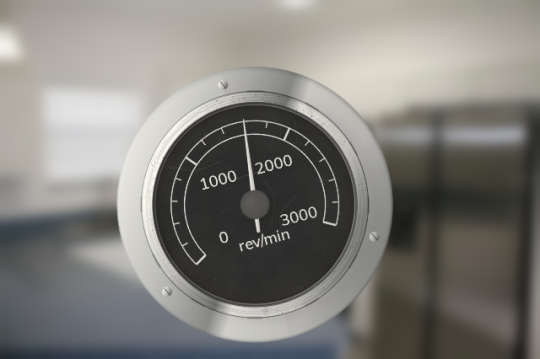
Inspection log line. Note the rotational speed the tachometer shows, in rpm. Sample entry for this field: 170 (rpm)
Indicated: 1600 (rpm)
